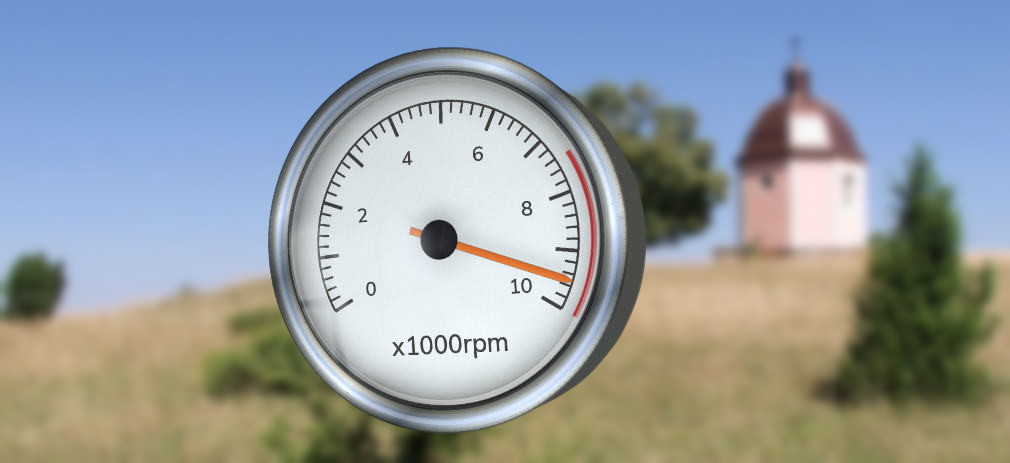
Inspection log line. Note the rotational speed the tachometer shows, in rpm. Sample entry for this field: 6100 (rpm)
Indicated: 9500 (rpm)
